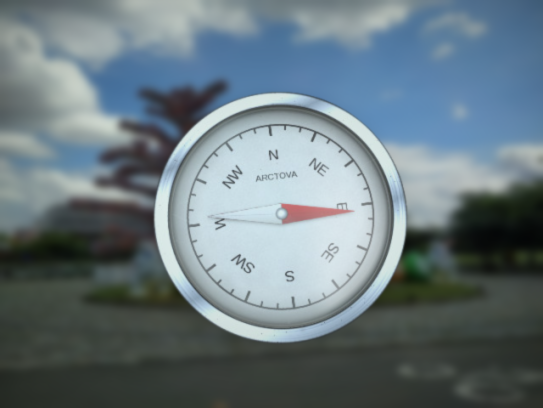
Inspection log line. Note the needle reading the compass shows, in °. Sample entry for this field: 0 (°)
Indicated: 95 (°)
